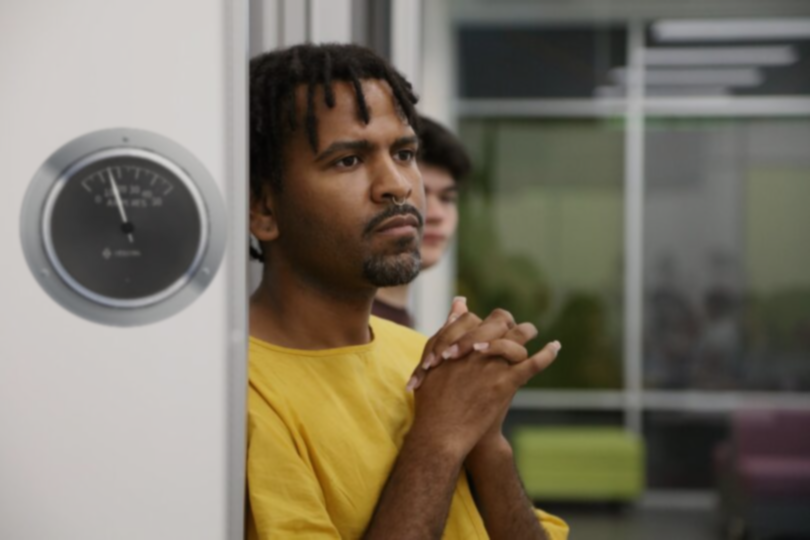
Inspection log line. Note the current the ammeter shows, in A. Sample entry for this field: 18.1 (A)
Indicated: 15 (A)
